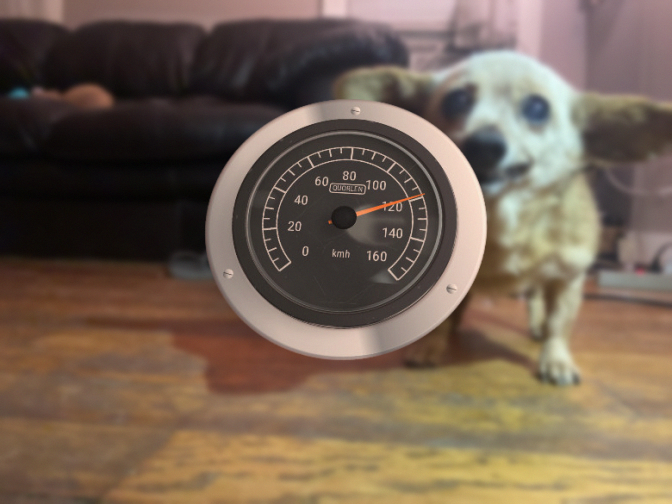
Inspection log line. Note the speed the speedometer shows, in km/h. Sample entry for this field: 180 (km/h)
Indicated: 120 (km/h)
